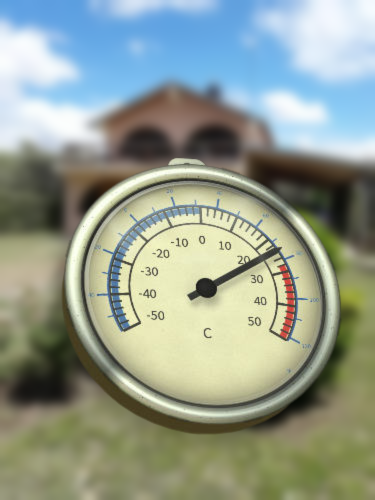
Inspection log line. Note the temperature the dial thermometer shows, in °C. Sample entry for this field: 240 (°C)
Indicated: 24 (°C)
